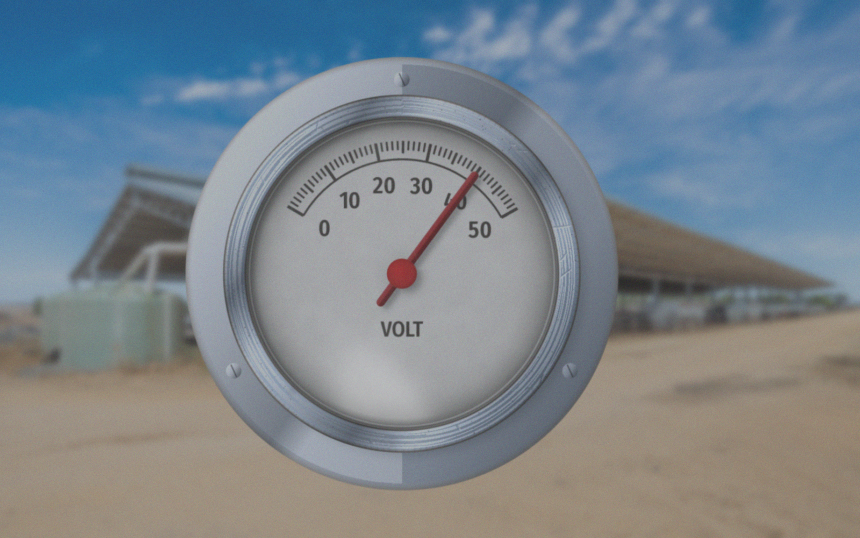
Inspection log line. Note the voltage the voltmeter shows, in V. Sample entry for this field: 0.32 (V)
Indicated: 40 (V)
